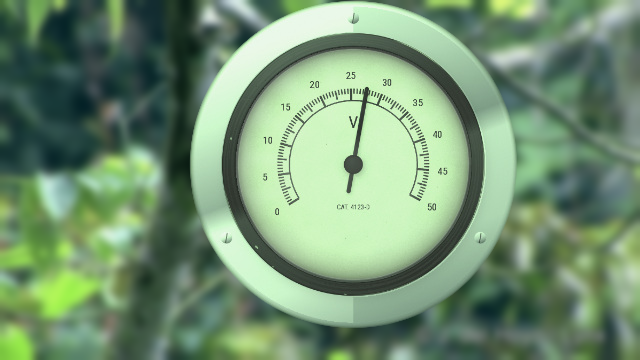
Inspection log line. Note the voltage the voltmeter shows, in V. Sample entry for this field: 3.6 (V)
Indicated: 27.5 (V)
